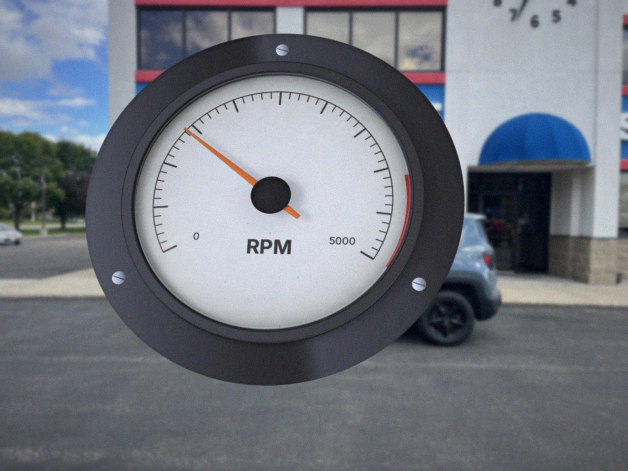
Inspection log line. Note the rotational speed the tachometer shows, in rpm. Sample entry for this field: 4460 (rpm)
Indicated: 1400 (rpm)
